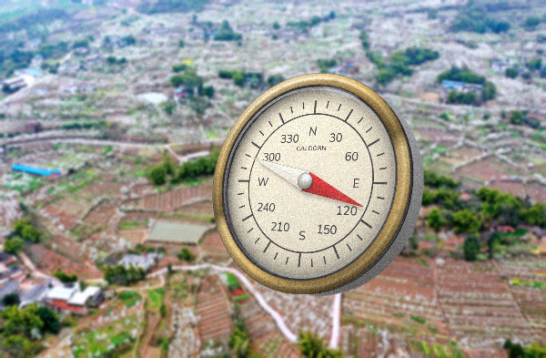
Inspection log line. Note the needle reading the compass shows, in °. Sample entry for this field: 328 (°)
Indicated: 110 (°)
